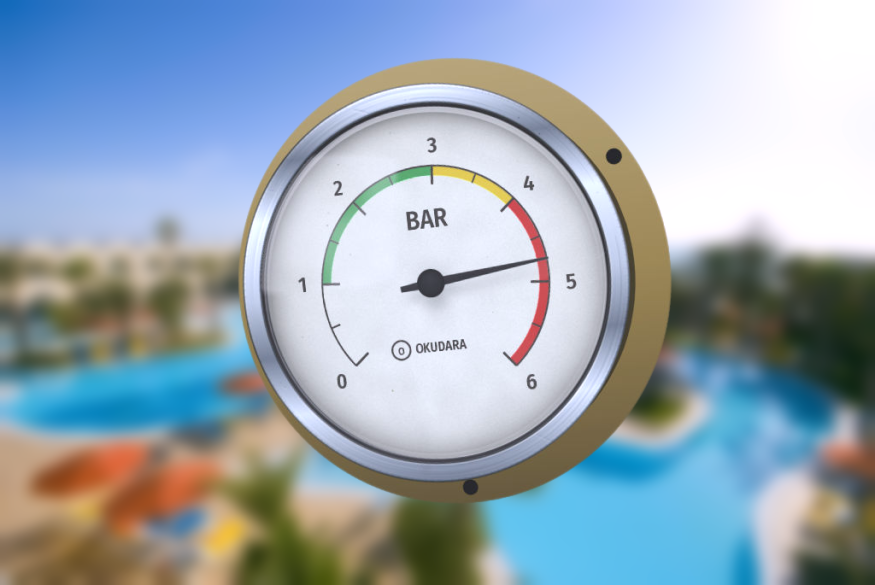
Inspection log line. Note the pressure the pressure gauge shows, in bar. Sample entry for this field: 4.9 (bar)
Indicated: 4.75 (bar)
